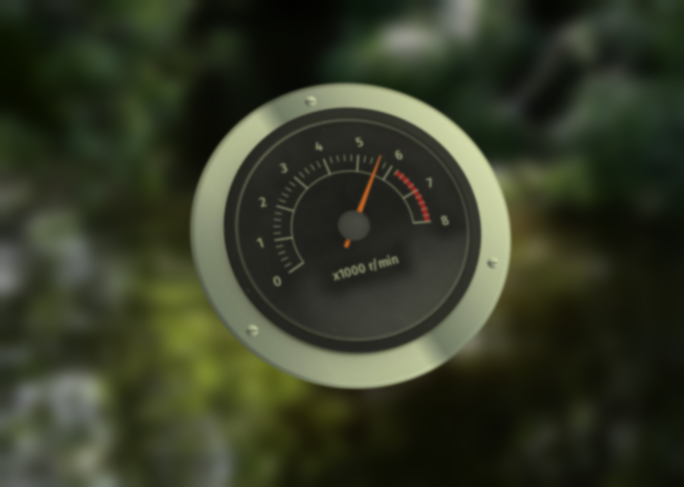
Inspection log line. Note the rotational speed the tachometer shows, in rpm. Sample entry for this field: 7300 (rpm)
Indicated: 5600 (rpm)
